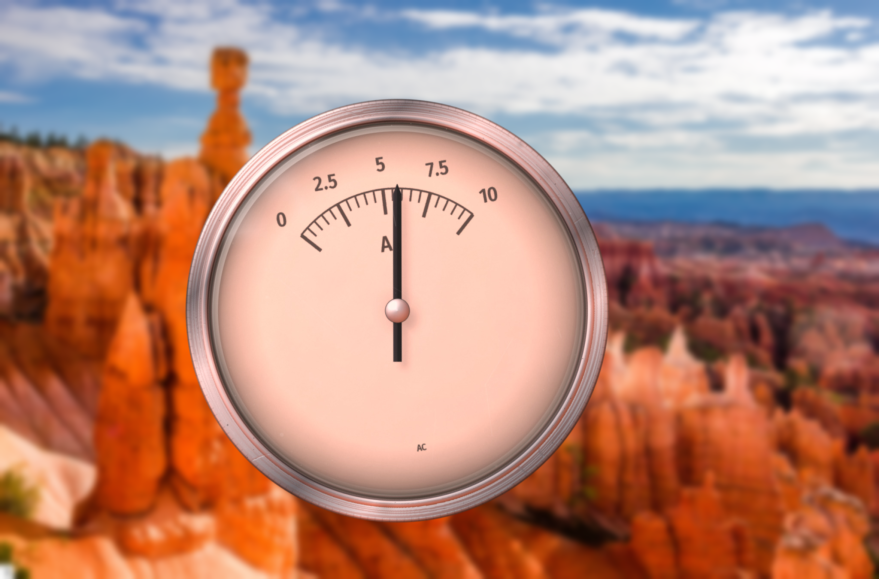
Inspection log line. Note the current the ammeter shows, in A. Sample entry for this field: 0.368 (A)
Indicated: 5.75 (A)
